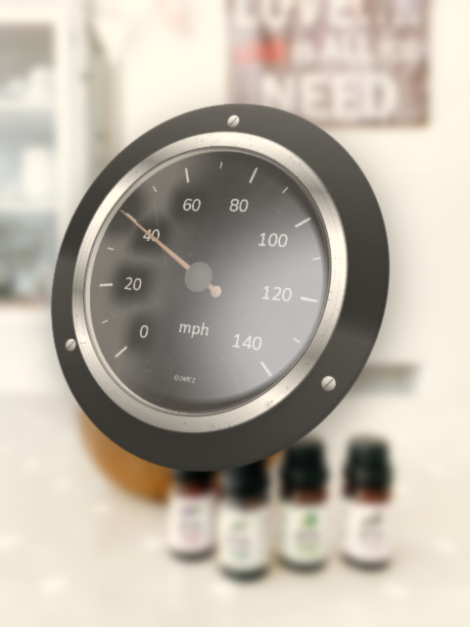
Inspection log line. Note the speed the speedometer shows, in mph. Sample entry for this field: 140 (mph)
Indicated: 40 (mph)
